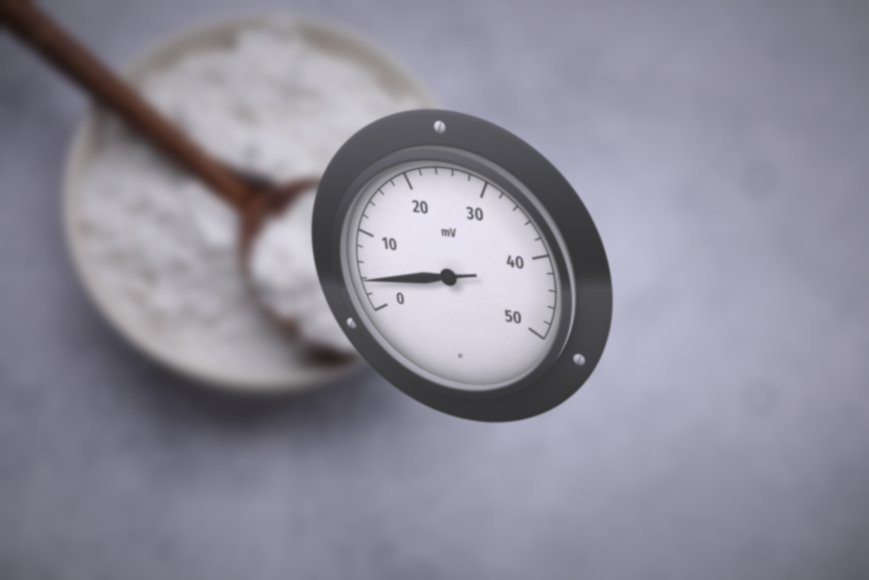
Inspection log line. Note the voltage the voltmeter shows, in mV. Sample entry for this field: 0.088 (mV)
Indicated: 4 (mV)
